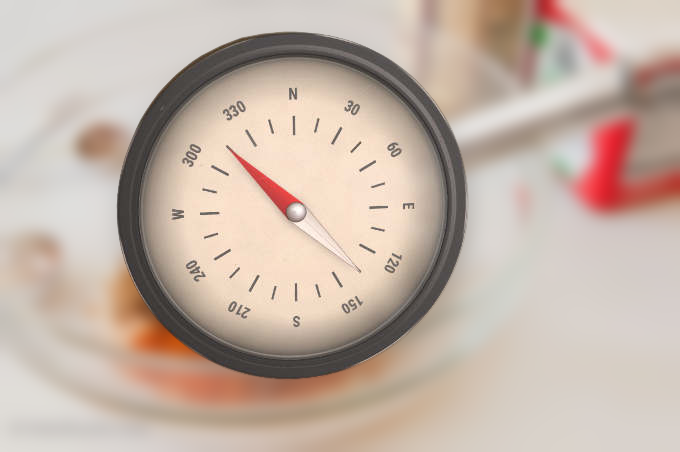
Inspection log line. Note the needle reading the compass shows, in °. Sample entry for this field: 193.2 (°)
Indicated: 315 (°)
